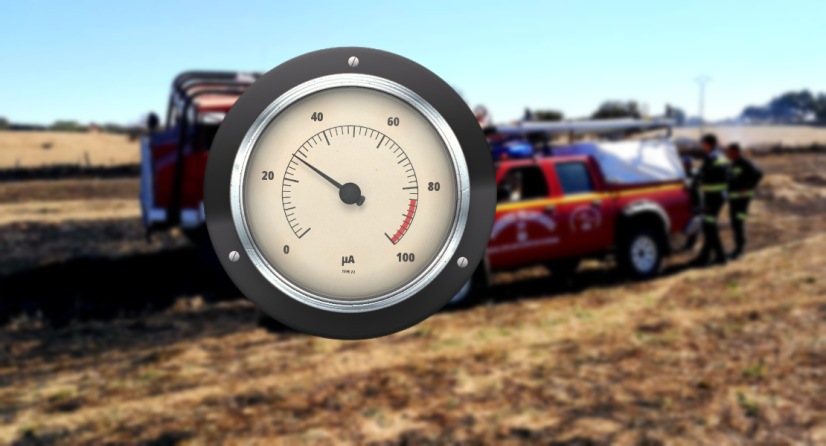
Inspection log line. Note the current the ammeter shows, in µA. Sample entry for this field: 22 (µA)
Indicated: 28 (µA)
